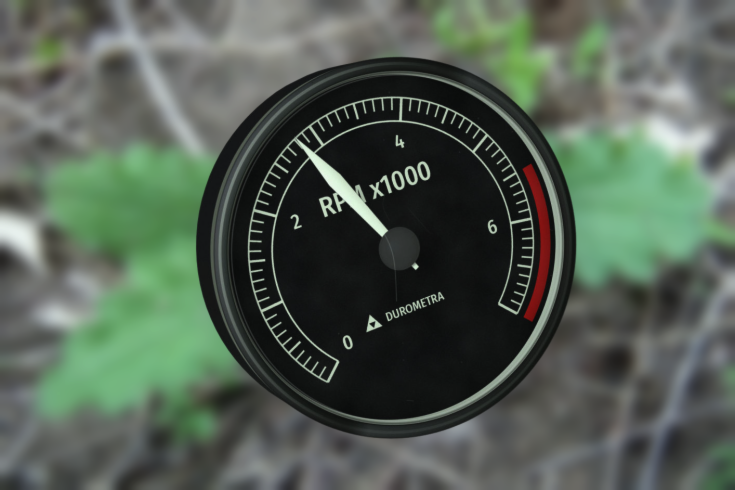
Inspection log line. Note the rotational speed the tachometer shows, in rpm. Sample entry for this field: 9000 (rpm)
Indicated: 2800 (rpm)
